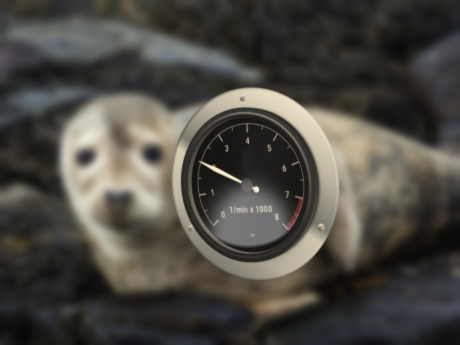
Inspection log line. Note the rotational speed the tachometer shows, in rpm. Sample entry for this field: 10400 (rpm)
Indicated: 2000 (rpm)
